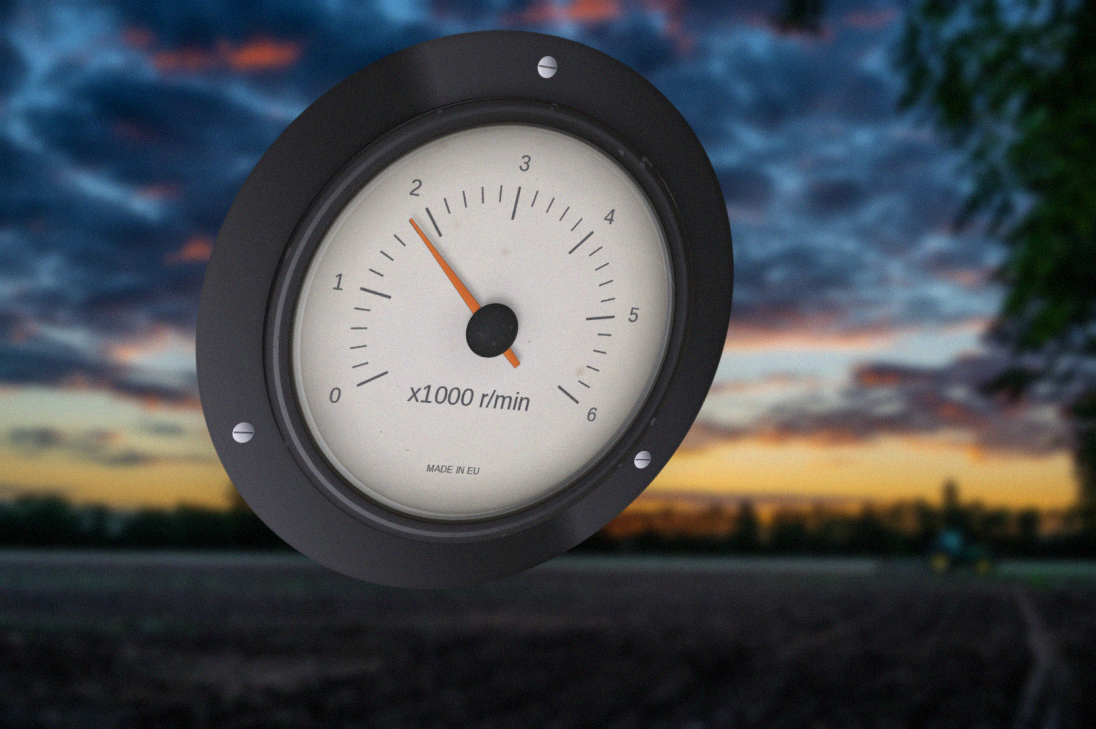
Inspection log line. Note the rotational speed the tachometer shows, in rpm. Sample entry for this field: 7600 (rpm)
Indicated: 1800 (rpm)
